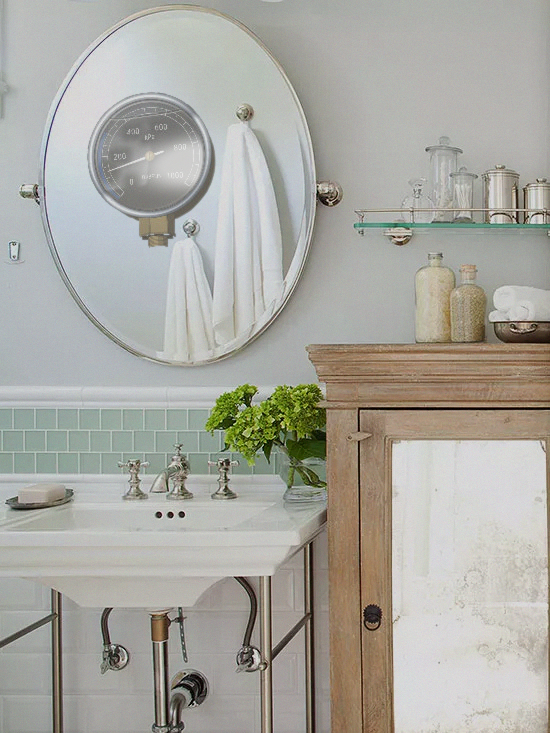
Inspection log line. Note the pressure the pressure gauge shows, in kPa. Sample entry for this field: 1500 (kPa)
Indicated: 125 (kPa)
